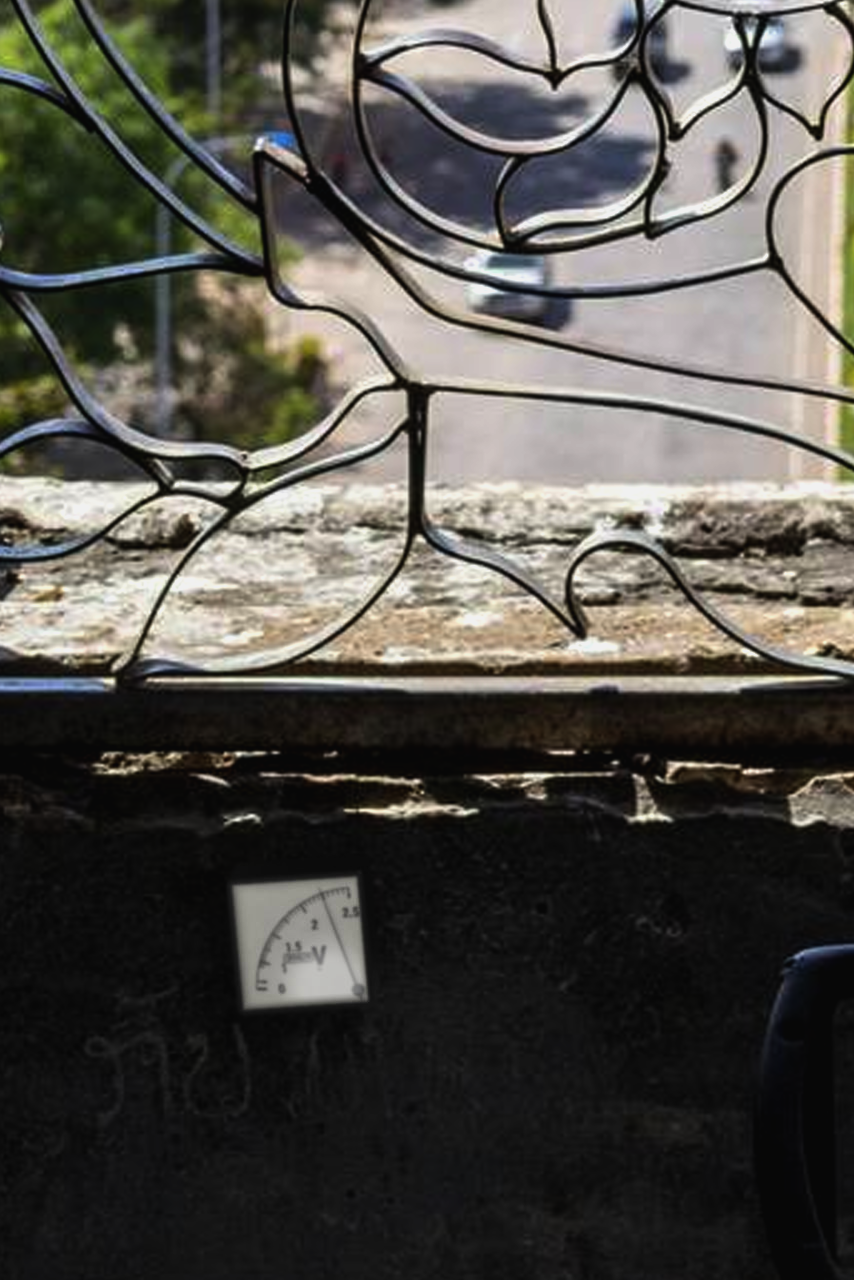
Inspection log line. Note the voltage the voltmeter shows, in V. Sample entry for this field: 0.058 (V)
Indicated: 2.25 (V)
